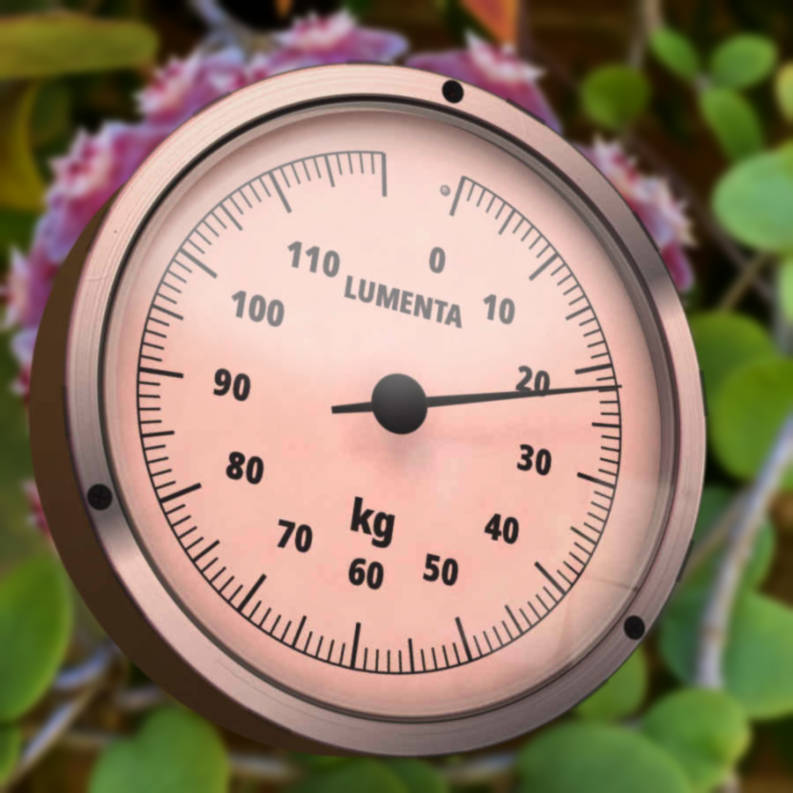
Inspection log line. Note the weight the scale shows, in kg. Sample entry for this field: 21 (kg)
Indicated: 22 (kg)
